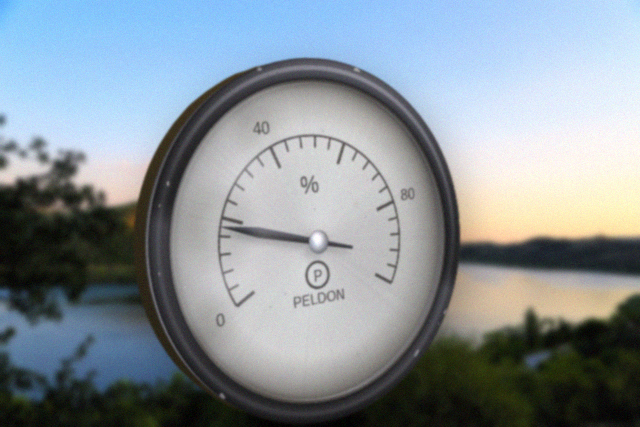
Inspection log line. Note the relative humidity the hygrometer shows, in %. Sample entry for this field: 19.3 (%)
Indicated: 18 (%)
